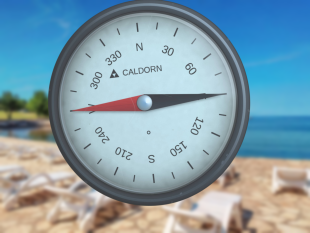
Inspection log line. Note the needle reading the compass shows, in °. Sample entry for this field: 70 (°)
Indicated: 270 (°)
